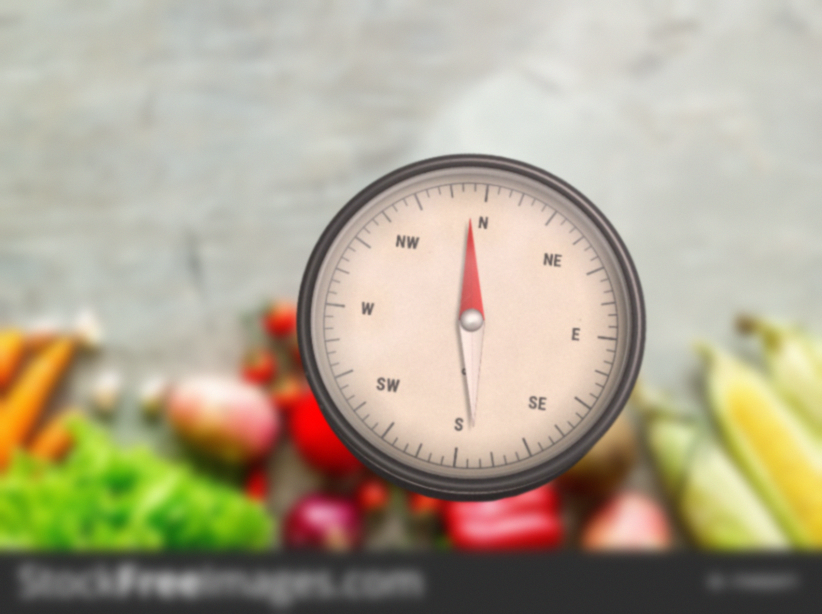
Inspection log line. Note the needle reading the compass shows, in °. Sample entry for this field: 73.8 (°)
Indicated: 352.5 (°)
